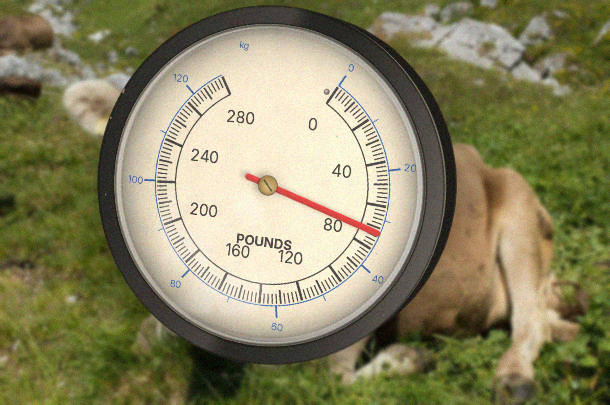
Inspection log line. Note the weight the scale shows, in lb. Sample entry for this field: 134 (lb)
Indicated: 72 (lb)
